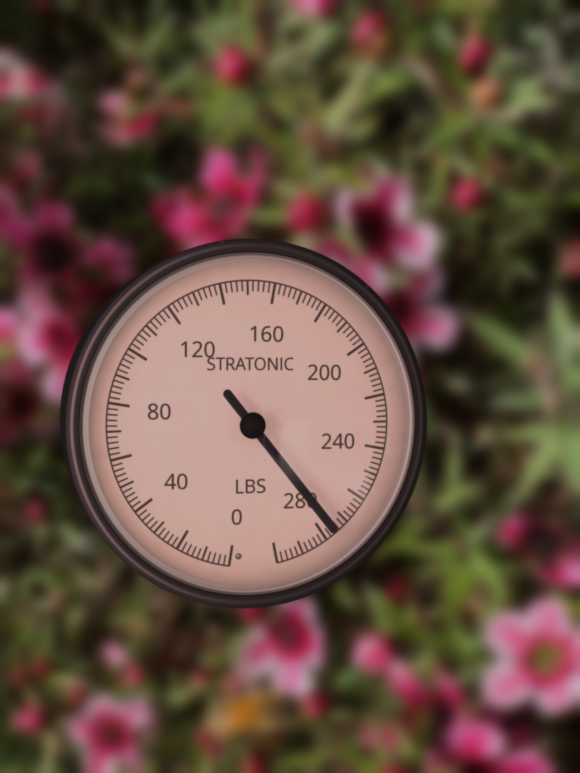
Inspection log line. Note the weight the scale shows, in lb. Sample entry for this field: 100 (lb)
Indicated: 276 (lb)
